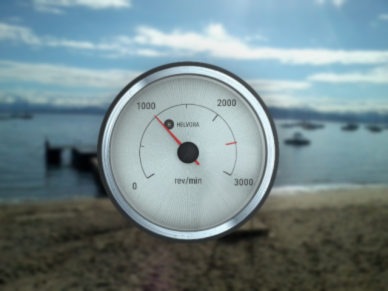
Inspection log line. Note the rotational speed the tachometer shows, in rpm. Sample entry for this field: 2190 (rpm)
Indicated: 1000 (rpm)
